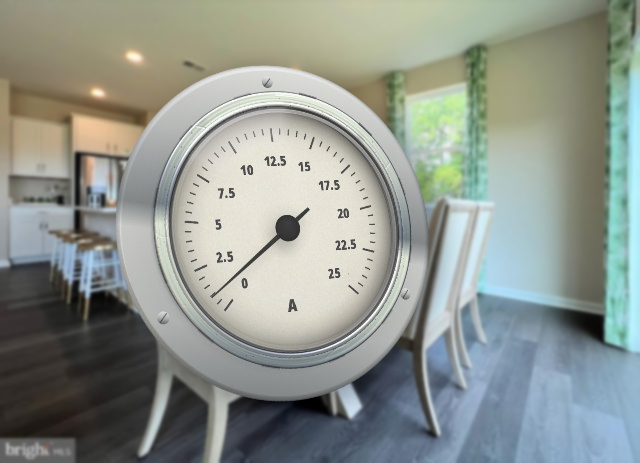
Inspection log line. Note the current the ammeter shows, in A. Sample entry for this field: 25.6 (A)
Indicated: 1 (A)
